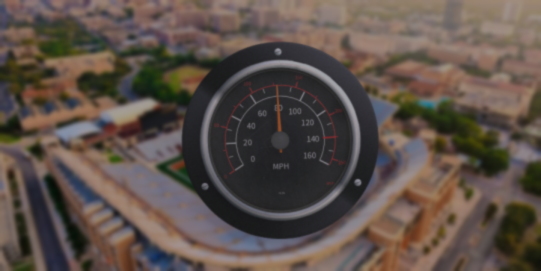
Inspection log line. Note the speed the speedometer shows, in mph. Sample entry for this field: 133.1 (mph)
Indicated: 80 (mph)
